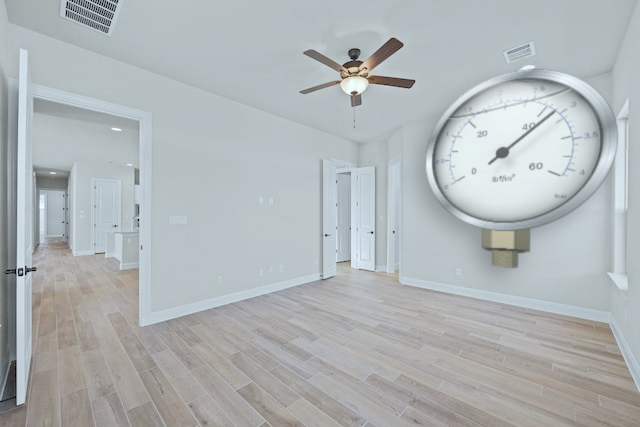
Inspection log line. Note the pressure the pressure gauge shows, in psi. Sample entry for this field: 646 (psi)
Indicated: 42.5 (psi)
